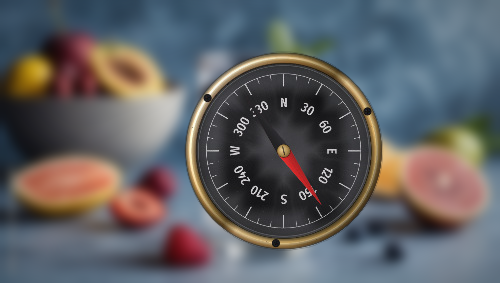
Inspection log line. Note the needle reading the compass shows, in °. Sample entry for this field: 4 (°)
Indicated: 145 (°)
